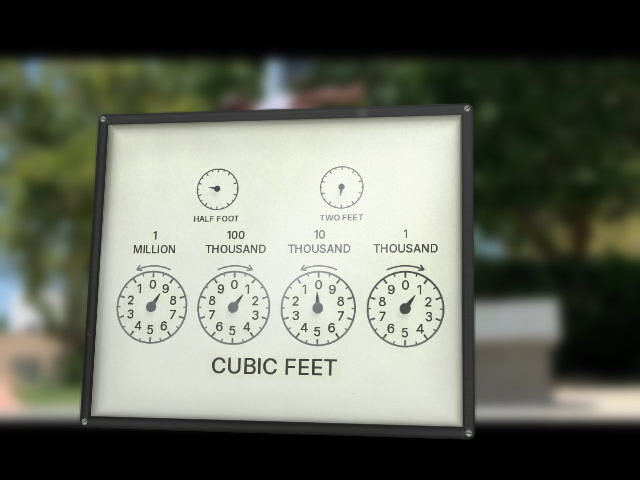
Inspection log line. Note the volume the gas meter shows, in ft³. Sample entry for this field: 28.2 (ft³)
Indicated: 910100 (ft³)
